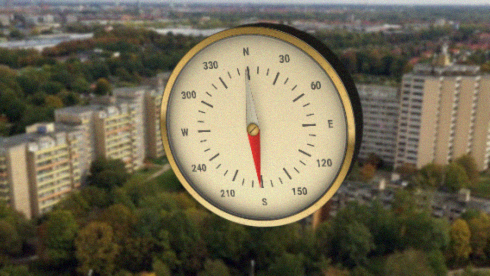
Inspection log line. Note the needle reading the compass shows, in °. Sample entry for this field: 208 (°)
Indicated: 180 (°)
